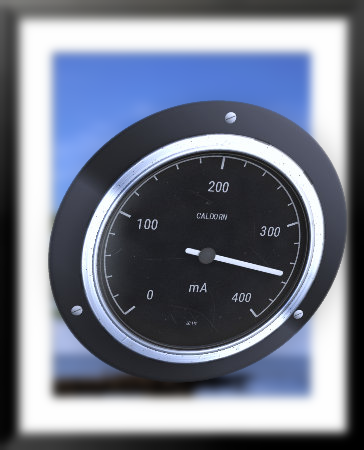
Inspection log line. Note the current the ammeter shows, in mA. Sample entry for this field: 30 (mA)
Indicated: 350 (mA)
